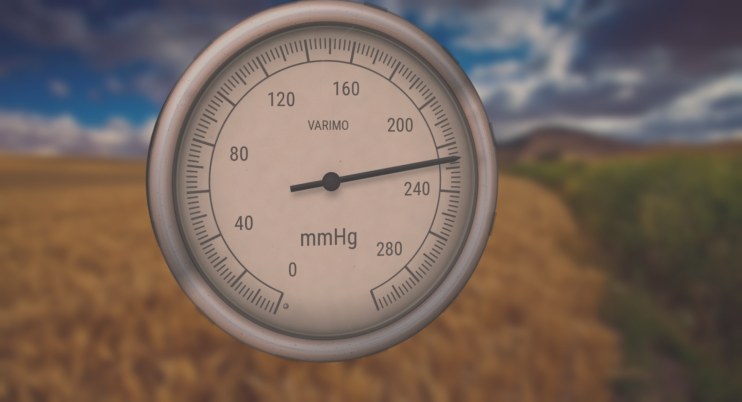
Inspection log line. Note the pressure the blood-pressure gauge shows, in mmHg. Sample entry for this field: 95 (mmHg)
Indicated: 226 (mmHg)
